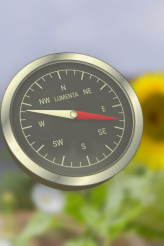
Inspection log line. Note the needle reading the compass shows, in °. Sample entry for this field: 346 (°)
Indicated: 110 (°)
